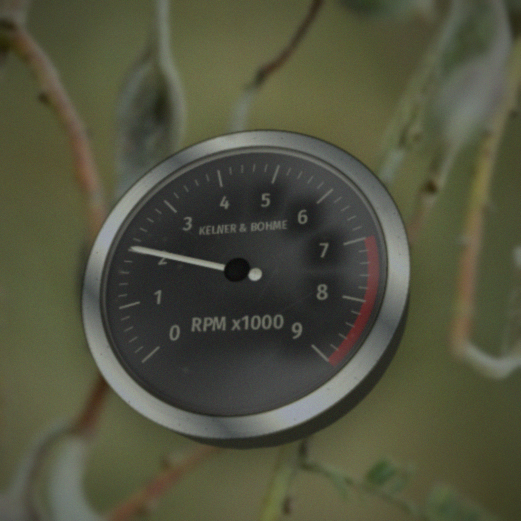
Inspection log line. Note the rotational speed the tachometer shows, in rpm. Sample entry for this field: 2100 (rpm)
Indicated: 2000 (rpm)
